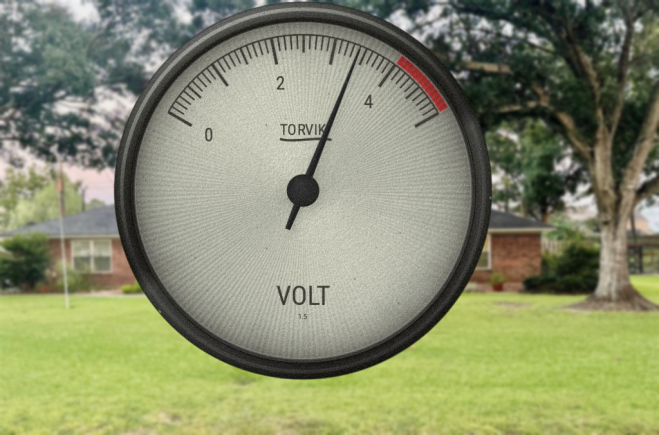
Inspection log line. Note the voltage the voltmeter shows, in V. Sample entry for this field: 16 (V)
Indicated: 3.4 (V)
